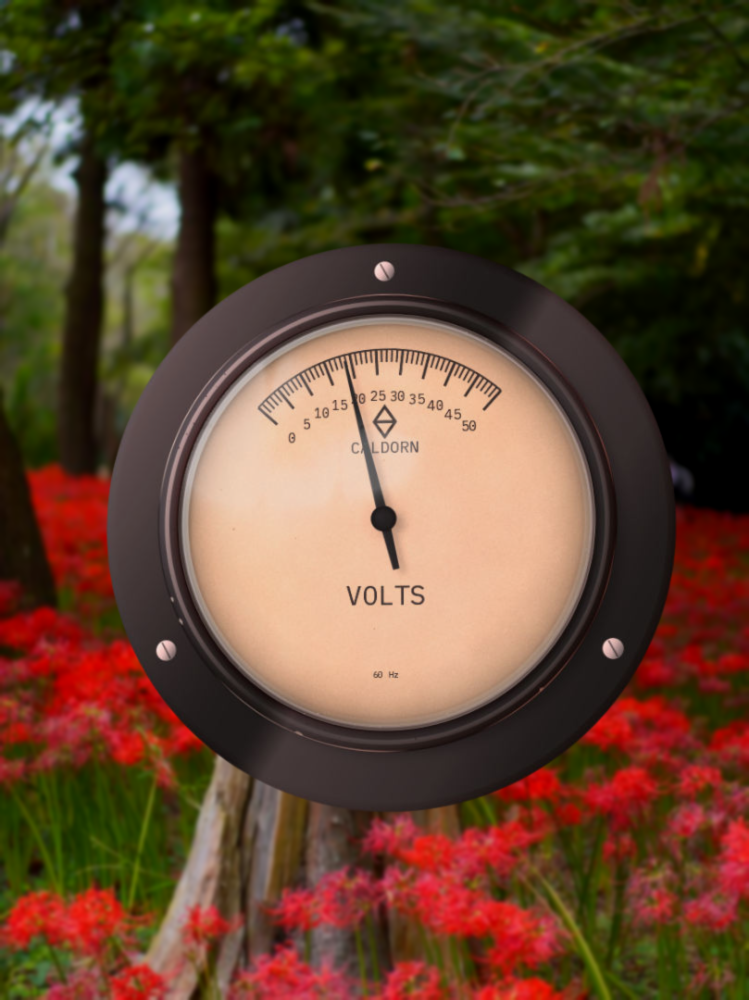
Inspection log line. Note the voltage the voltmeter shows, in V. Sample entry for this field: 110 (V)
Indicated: 19 (V)
